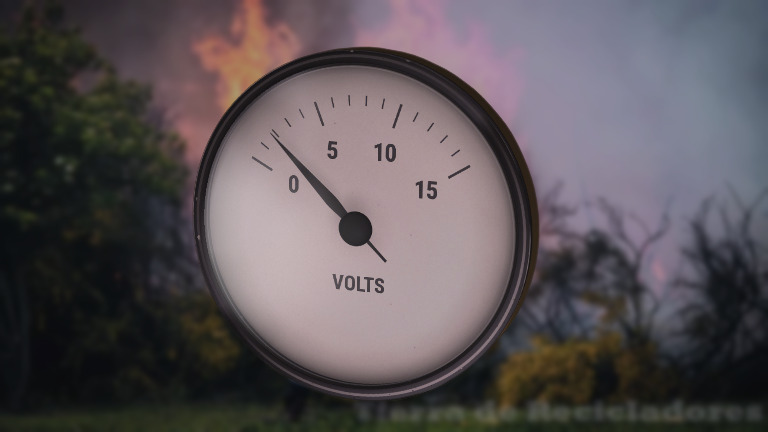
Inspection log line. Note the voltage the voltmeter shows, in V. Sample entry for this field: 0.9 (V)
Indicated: 2 (V)
